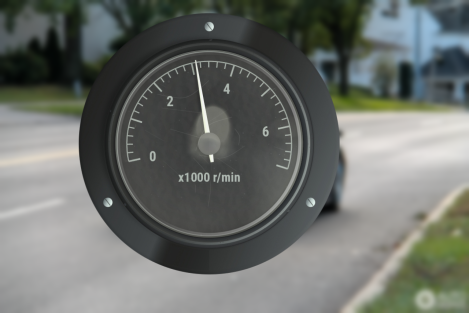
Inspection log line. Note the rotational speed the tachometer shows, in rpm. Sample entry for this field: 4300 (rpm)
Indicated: 3100 (rpm)
